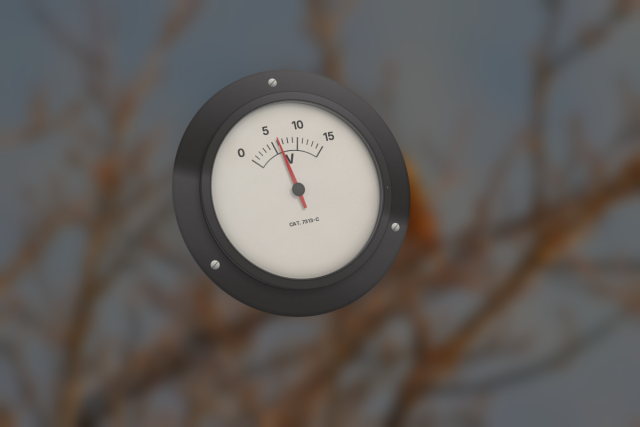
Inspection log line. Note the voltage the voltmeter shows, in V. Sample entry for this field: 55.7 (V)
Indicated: 6 (V)
